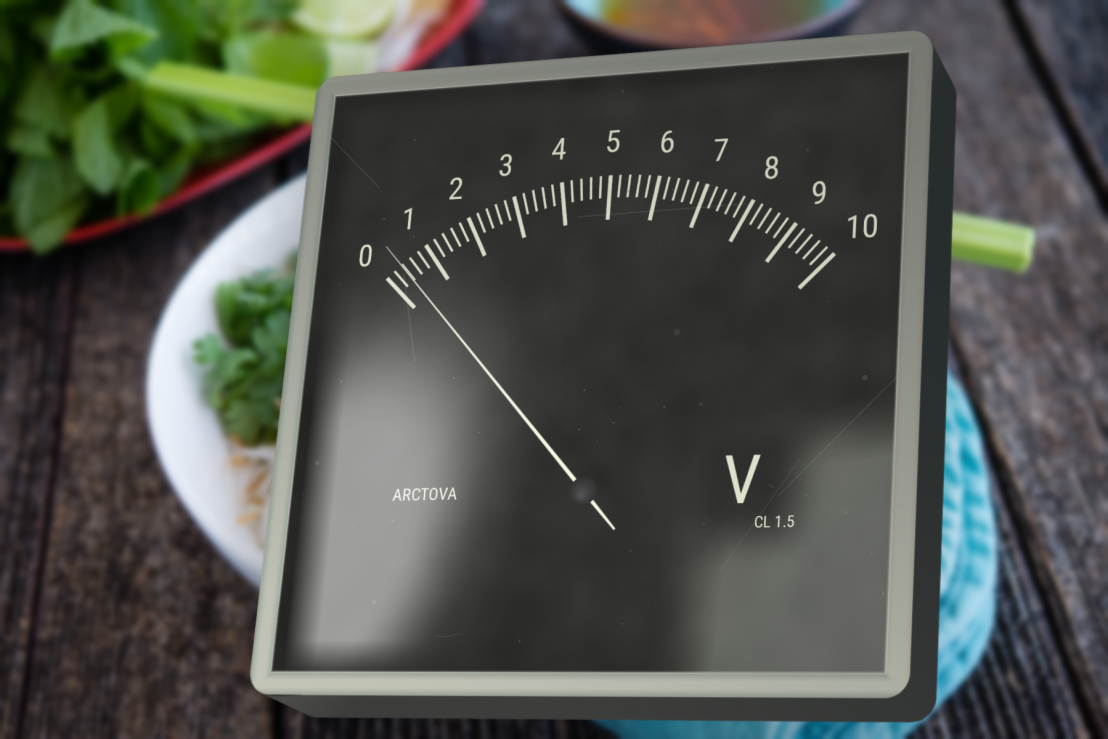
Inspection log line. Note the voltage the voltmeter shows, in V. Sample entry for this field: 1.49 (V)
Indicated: 0.4 (V)
